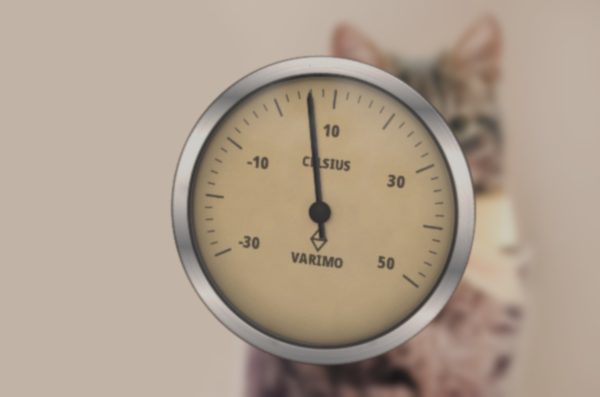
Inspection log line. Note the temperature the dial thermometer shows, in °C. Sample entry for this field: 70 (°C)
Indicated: 6 (°C)
